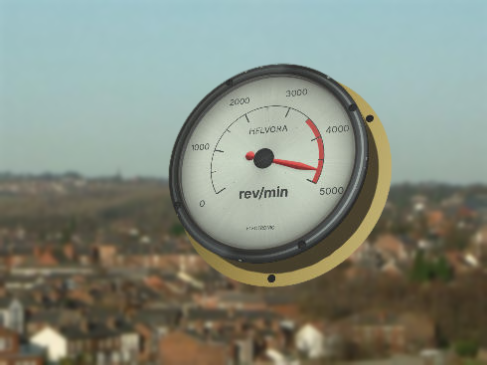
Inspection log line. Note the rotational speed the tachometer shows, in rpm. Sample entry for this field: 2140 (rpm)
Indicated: 4750 (rpm)
